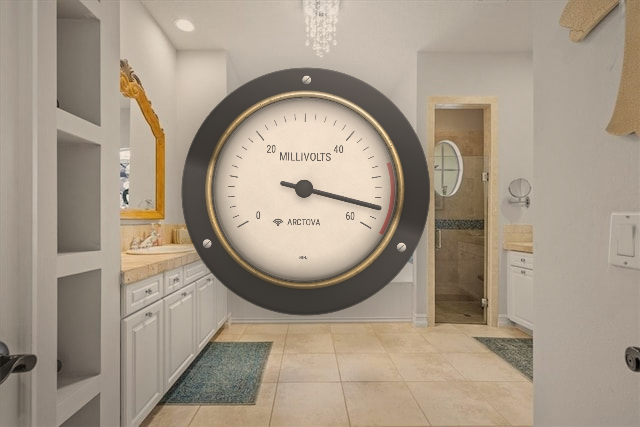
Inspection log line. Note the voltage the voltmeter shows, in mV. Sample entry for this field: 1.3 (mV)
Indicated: 56 (mV)
